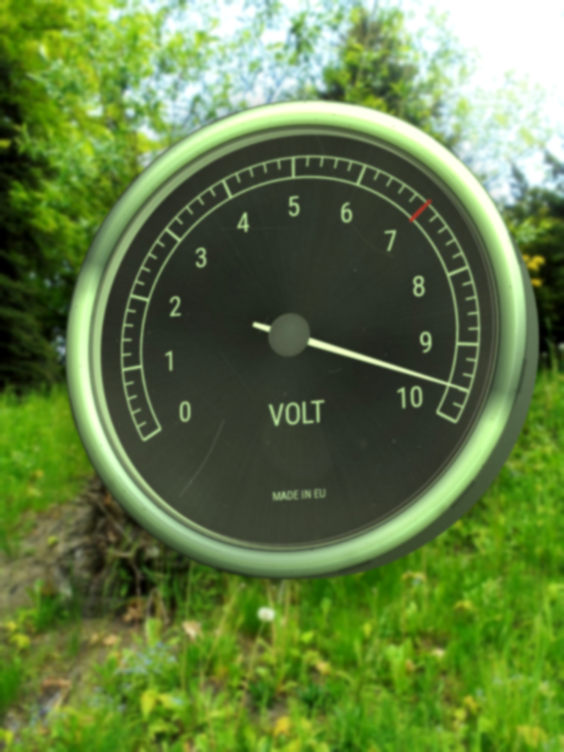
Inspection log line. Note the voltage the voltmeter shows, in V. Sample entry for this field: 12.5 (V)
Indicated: 9.6 (V)
